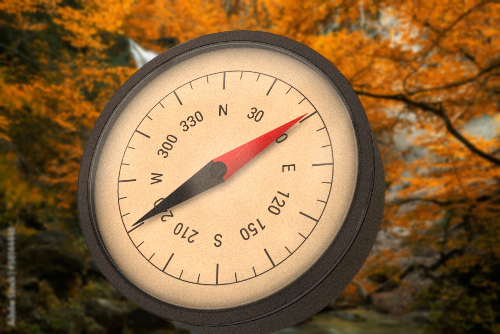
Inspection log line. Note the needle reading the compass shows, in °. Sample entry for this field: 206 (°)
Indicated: 60 (°)
